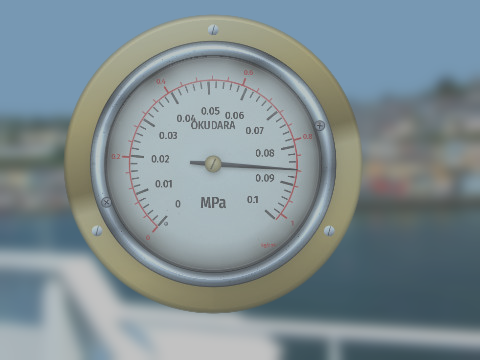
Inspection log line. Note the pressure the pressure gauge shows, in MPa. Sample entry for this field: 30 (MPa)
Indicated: 0.086 (MPa)
